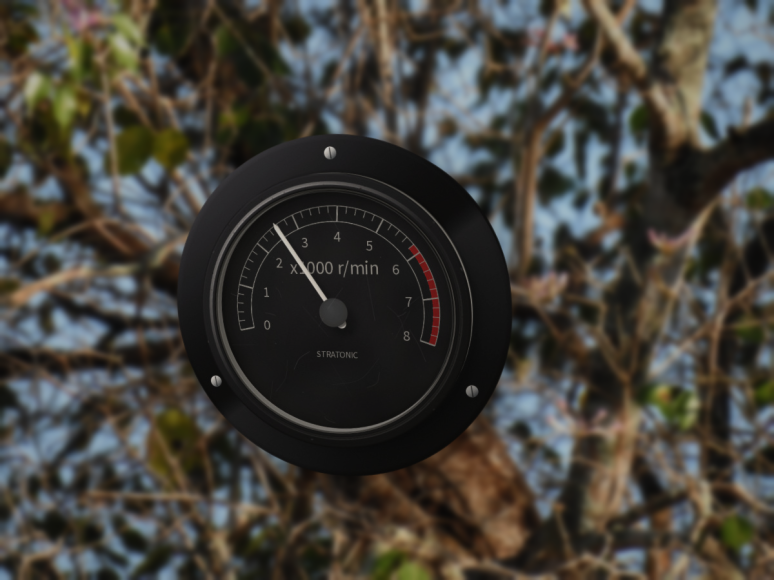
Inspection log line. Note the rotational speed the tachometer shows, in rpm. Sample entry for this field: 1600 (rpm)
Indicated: 2600 (rpm)
